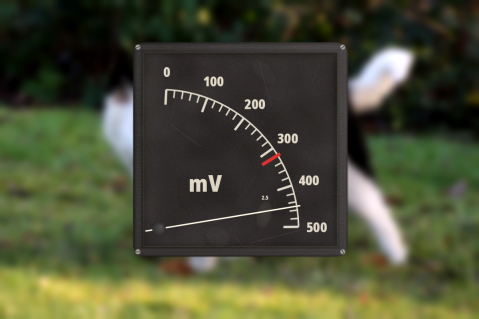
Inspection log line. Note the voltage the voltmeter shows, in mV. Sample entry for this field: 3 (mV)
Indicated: 450 (mV)
